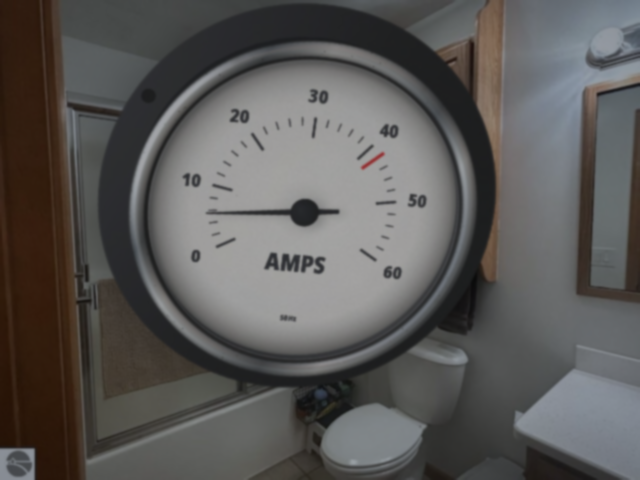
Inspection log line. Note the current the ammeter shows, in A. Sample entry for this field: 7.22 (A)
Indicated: 6 (A)
